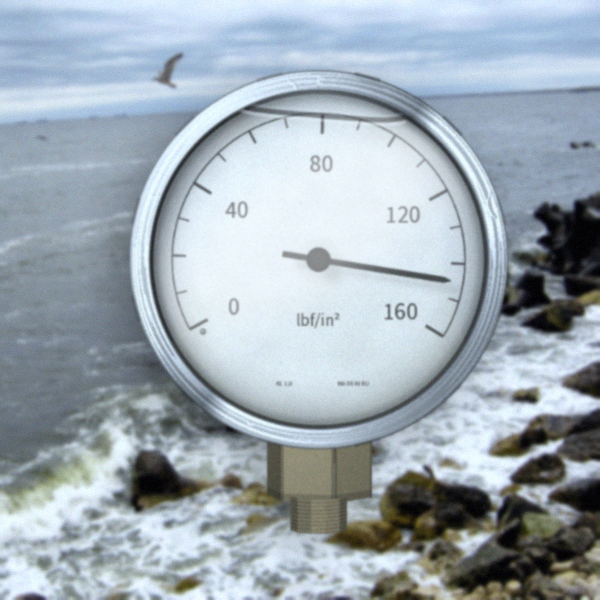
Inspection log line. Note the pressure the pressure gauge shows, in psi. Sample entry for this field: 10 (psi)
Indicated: 145 (psi)
